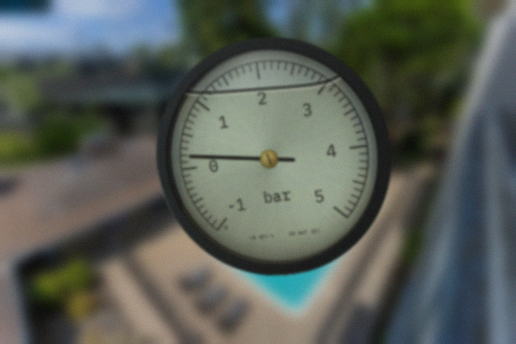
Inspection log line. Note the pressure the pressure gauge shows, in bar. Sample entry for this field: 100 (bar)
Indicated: 0.2 (bar)
